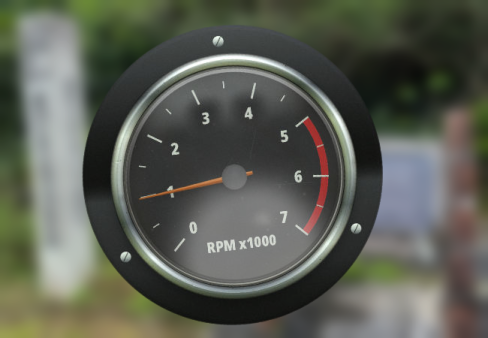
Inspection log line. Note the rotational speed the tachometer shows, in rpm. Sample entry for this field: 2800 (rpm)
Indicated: 1000 (rpm)
